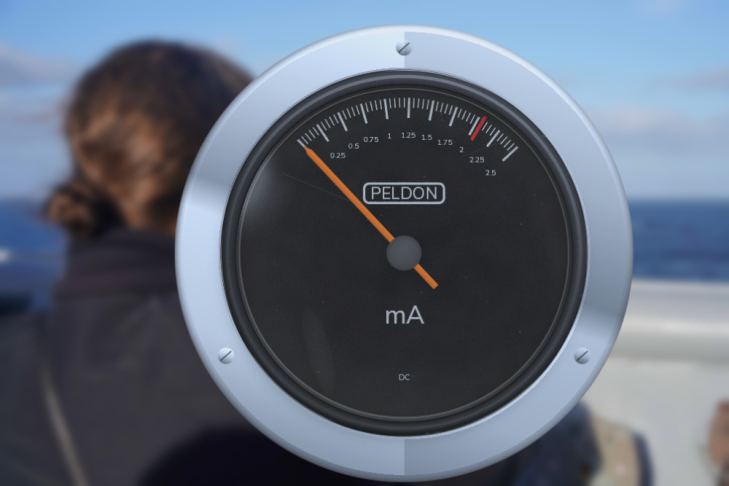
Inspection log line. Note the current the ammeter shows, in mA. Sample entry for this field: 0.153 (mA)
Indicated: 0 (mA)
